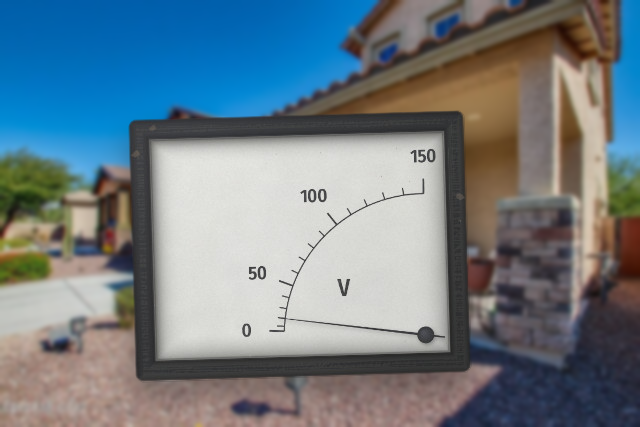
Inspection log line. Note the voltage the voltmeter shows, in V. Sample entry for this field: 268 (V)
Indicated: 20 (V)
